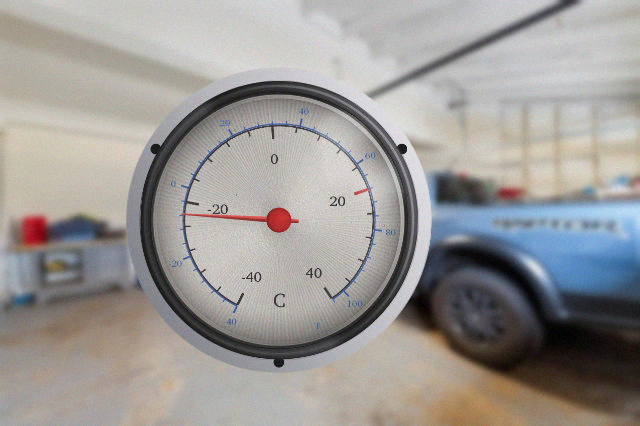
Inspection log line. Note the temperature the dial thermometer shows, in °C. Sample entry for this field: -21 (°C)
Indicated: -22 (°C)
